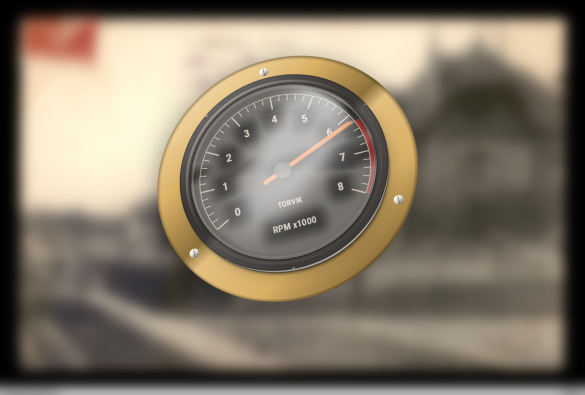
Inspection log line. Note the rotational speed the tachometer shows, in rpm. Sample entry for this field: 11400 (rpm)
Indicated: 6200 (rpm)
